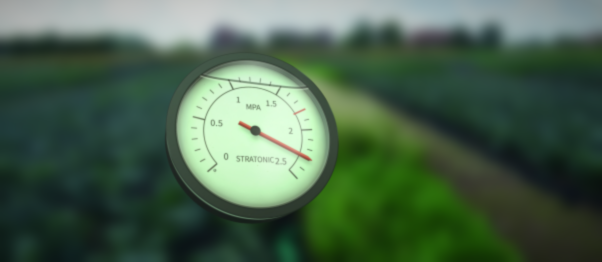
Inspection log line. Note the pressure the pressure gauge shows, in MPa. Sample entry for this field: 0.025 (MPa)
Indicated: 2.3 (MPa)
